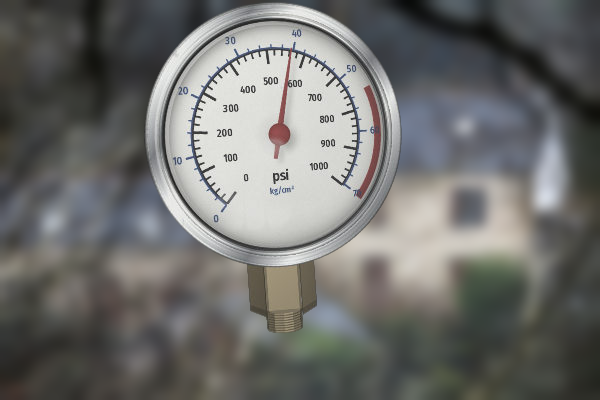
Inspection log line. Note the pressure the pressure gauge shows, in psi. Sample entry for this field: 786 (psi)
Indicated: 560 (psi)
